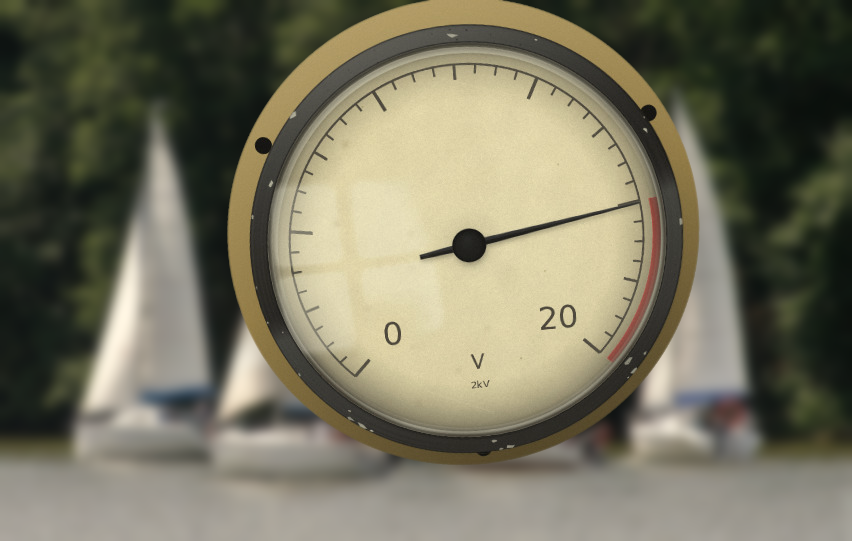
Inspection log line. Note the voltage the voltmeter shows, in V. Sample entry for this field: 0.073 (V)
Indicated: 16 (V)
